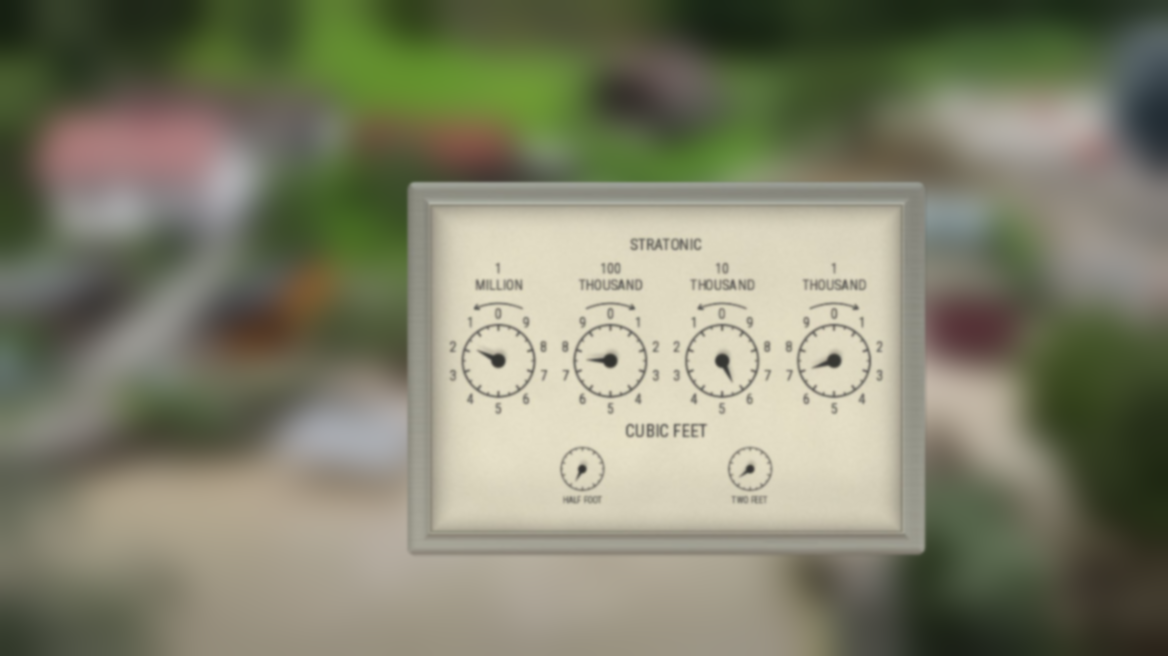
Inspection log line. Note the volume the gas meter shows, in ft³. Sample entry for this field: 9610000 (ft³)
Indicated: 175700 (ft³)
